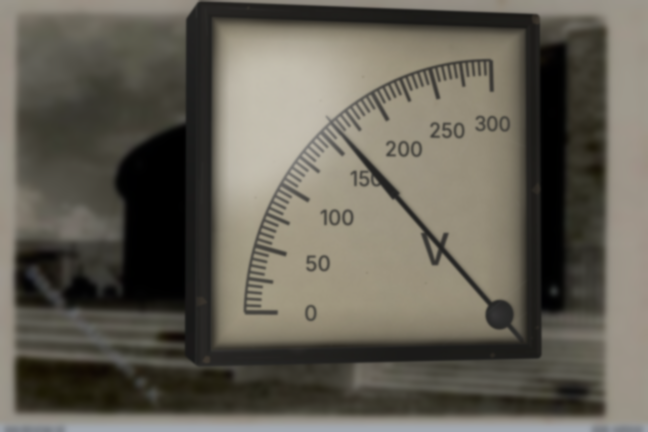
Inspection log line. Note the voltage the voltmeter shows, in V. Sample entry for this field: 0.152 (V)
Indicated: 160 (V)
